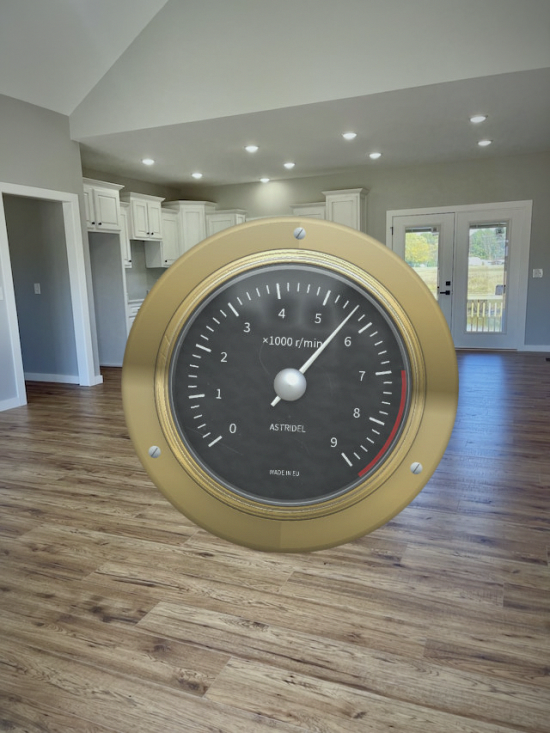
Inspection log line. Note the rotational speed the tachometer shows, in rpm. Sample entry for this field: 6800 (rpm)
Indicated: 5600 (rpm)
